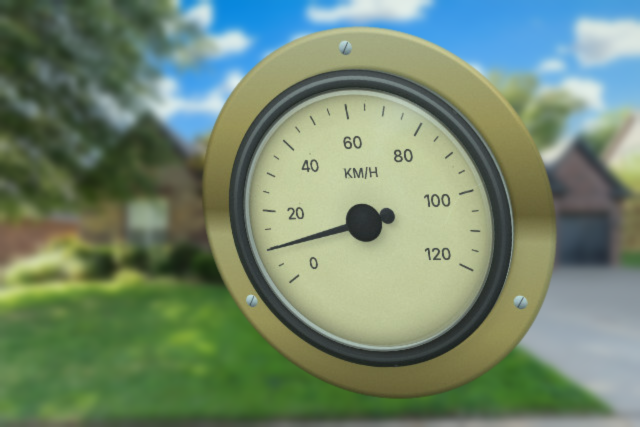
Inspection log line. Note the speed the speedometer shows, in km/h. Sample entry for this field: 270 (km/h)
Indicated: 10 (km/h)
